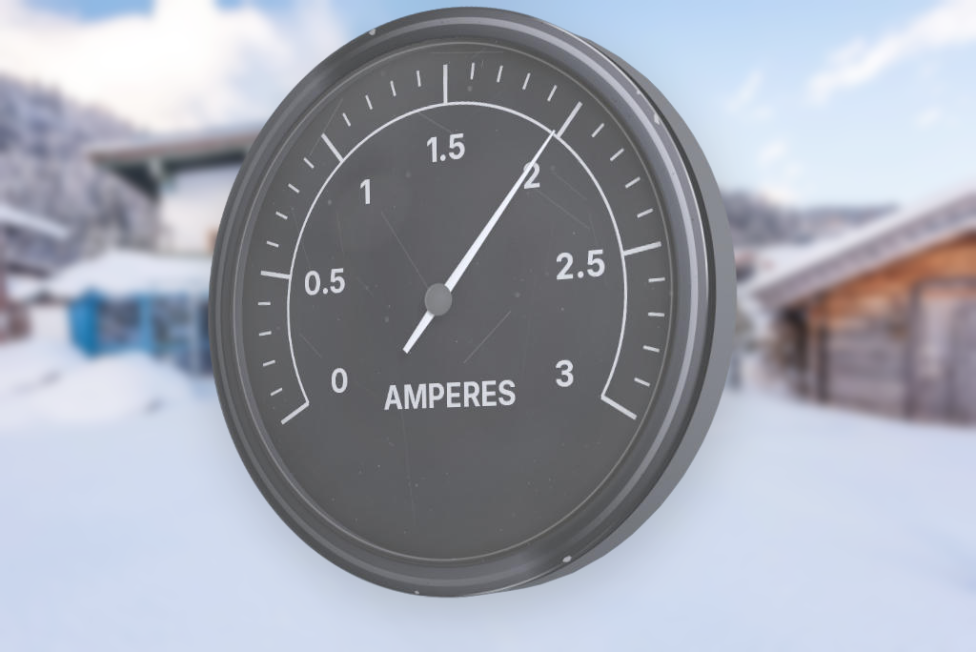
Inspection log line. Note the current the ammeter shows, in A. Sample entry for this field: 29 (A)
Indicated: 2 (A)
